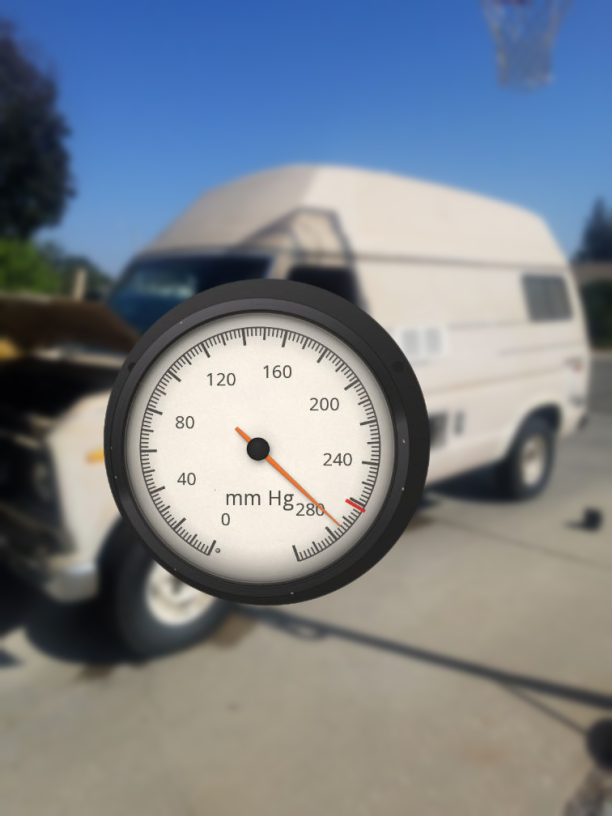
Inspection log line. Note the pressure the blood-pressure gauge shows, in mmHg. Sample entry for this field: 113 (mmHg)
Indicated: 274 (mmHg)
